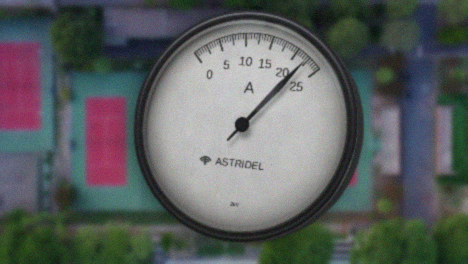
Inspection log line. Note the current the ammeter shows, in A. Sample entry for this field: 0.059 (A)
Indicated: 22.5 (A)
